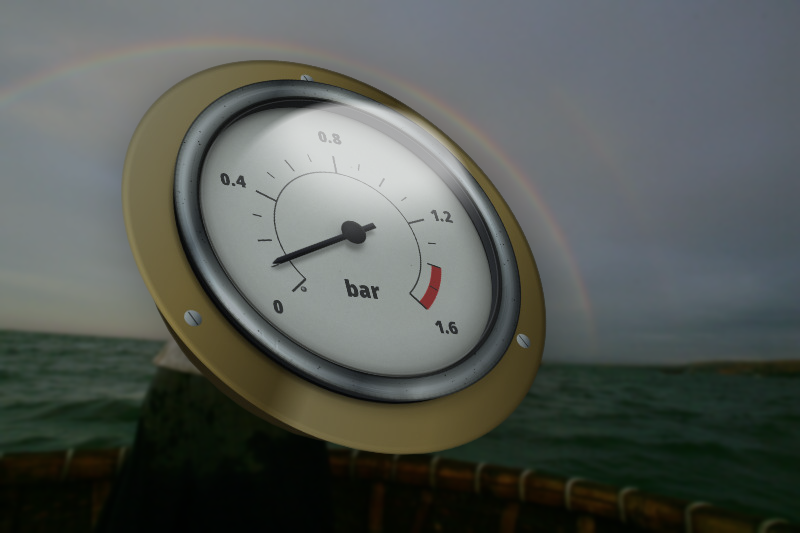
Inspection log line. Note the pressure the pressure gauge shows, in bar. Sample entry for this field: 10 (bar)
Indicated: 0.1 (bar)
